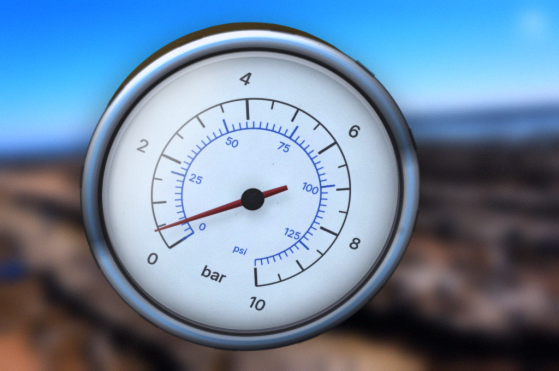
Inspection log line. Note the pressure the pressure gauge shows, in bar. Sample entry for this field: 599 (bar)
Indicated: 0.5 (bar)
